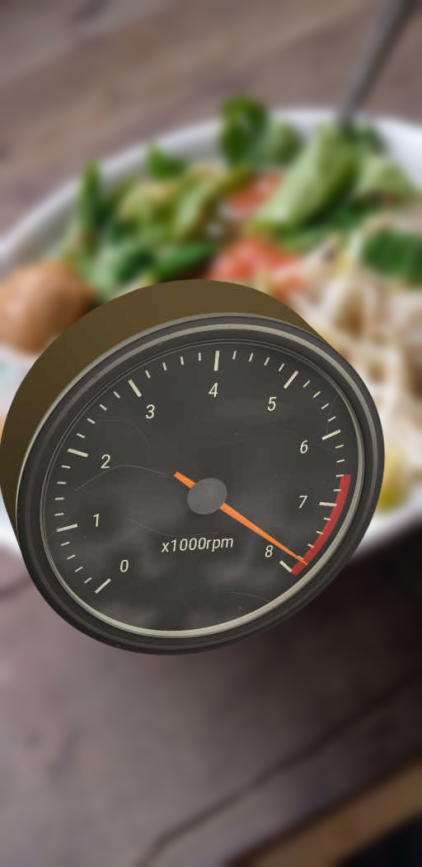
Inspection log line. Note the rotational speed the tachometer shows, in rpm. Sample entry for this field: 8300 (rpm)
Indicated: 7800 (rpm)
